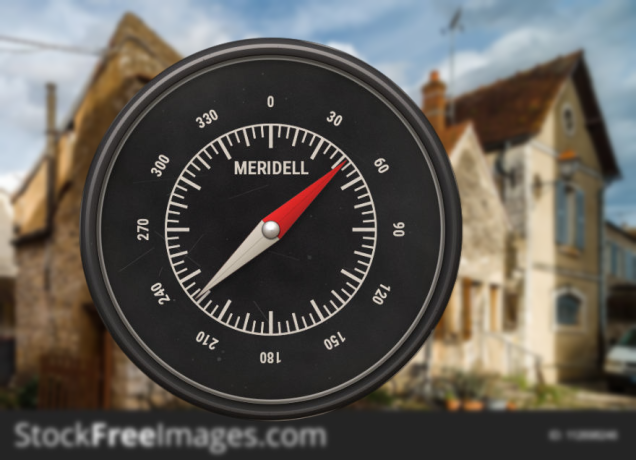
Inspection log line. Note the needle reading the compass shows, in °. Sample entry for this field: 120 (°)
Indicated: 47.5 (°)
